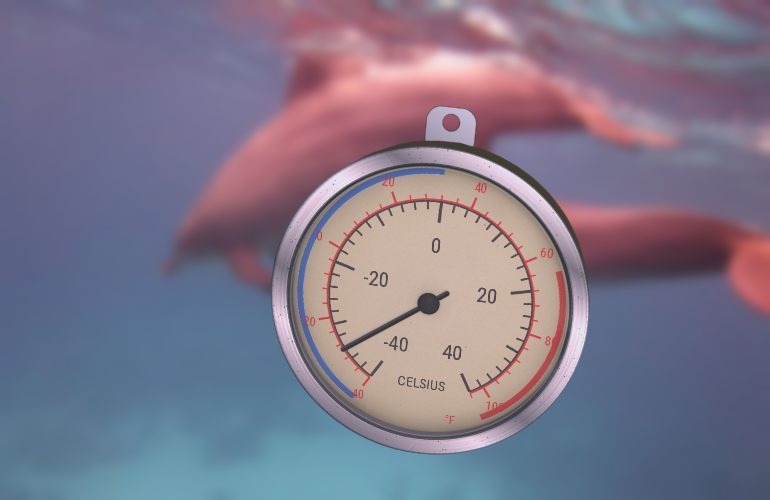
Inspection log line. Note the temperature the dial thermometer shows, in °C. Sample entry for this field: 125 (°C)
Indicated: -34 (°C)
